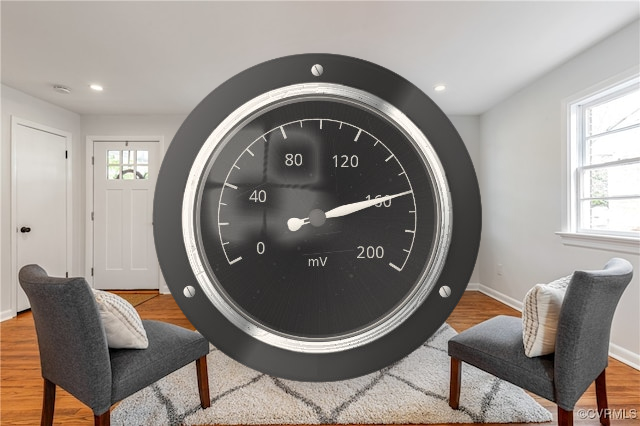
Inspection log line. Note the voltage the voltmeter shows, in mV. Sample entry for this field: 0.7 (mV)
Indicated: 160 (mV)
